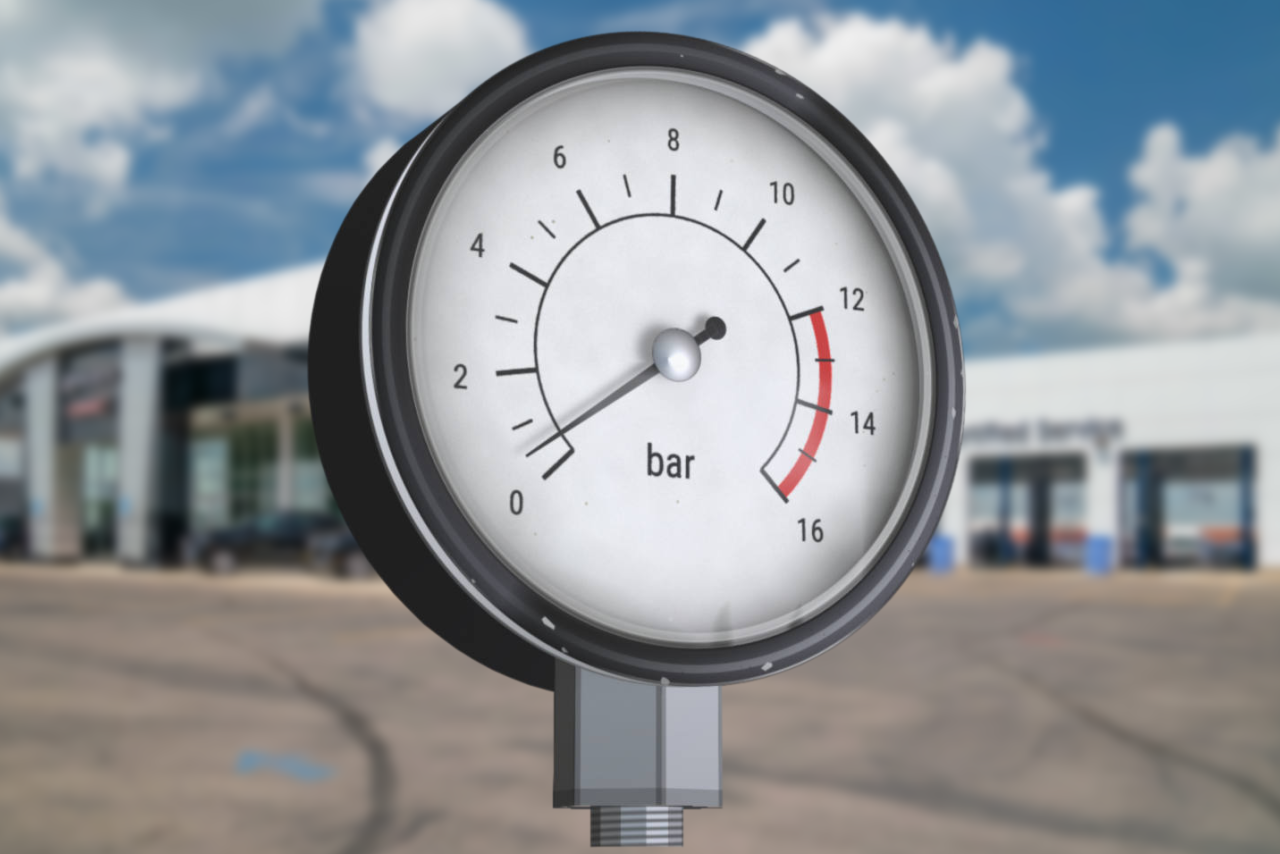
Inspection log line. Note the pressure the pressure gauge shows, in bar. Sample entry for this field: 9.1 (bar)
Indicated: 0.5 (bar)
